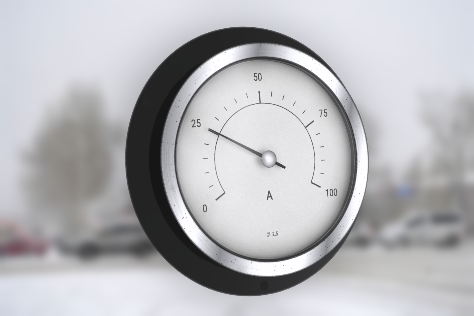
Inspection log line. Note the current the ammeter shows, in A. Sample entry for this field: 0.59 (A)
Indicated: 25 (A)
